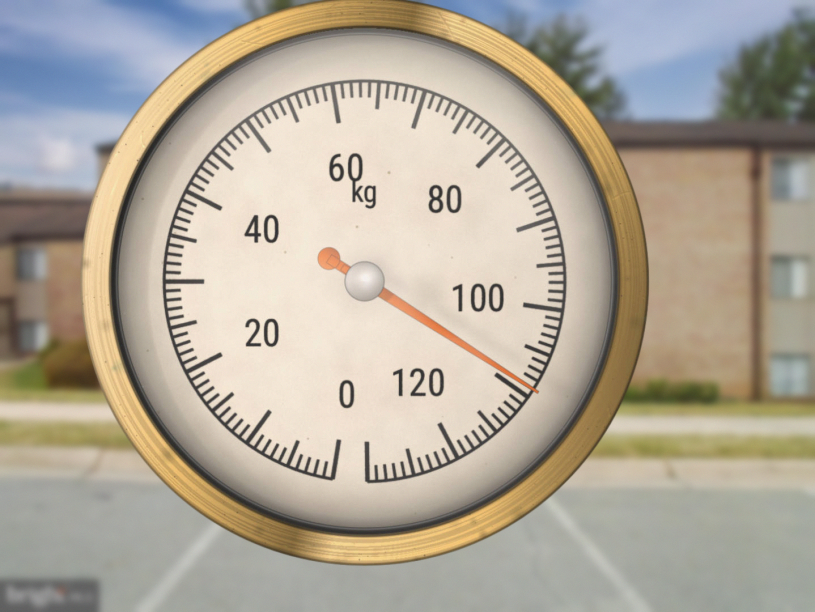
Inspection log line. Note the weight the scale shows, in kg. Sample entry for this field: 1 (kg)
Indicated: 109 (kg)
